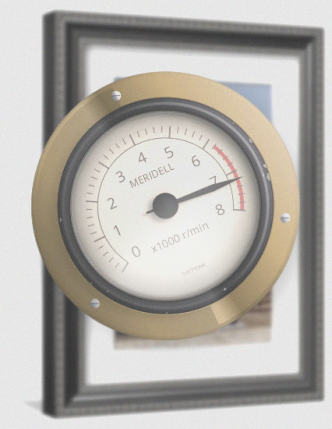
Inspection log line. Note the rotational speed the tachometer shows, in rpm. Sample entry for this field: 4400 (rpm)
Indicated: 7200 (rpm)
